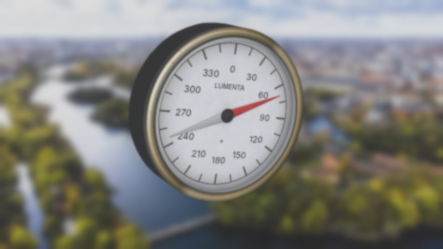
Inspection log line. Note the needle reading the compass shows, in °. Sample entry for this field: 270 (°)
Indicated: 67.5 (°)
